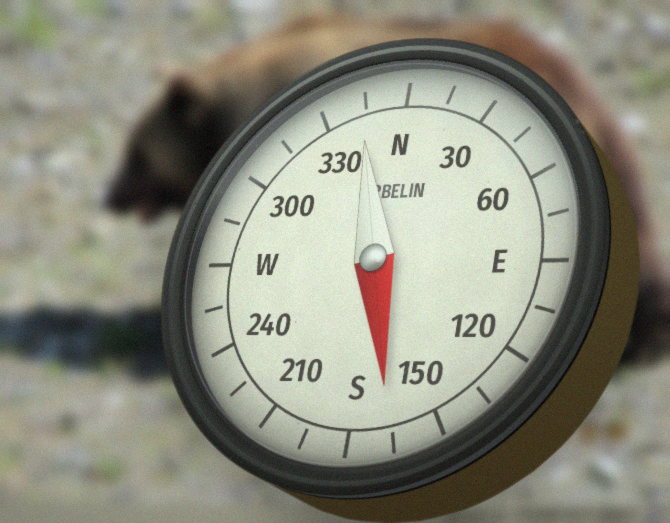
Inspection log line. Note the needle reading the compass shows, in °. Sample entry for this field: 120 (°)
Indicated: 165 (°)
